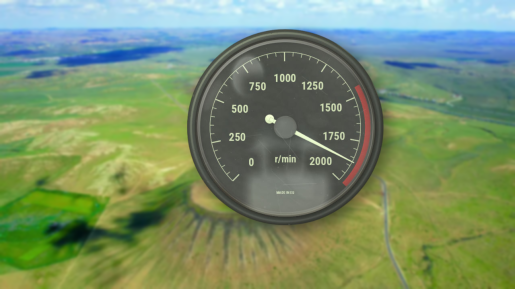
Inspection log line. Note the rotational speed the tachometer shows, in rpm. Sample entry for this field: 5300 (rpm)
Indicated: 1875 (rpm)
